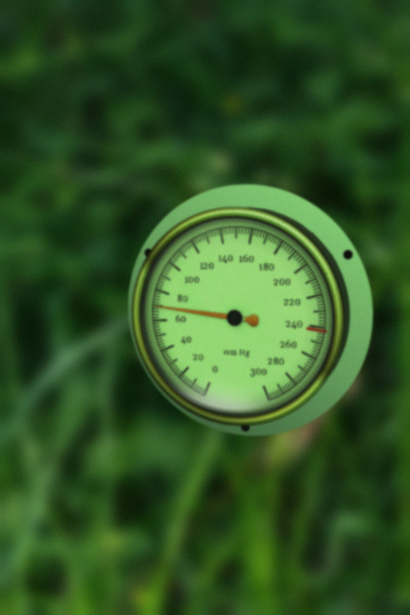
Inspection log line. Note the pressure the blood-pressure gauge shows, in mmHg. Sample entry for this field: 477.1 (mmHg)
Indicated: 70 (mmHg)
